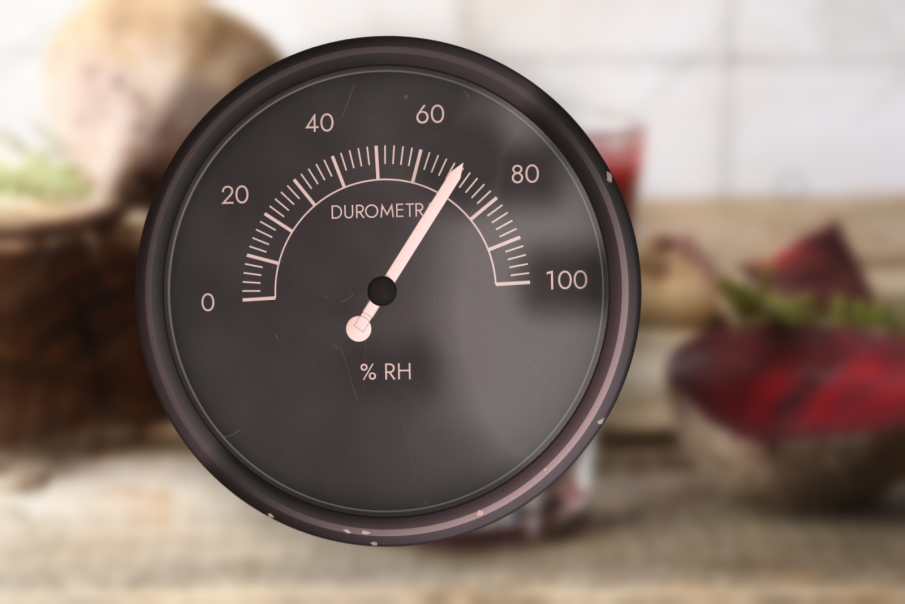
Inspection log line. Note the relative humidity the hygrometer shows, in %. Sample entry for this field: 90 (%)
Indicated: 70 (%)
